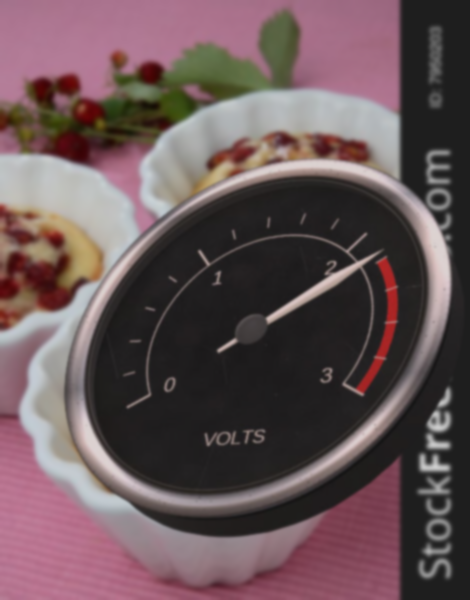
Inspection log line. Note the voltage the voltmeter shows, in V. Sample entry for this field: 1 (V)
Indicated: 2.2 (V)
